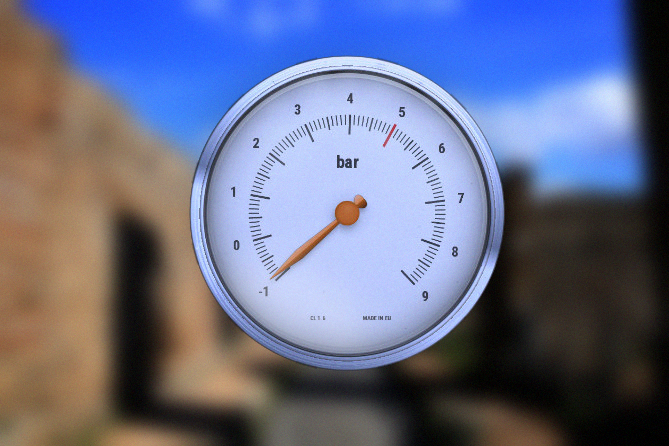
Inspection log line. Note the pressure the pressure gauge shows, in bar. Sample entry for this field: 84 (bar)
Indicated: -0.9 (bar)
